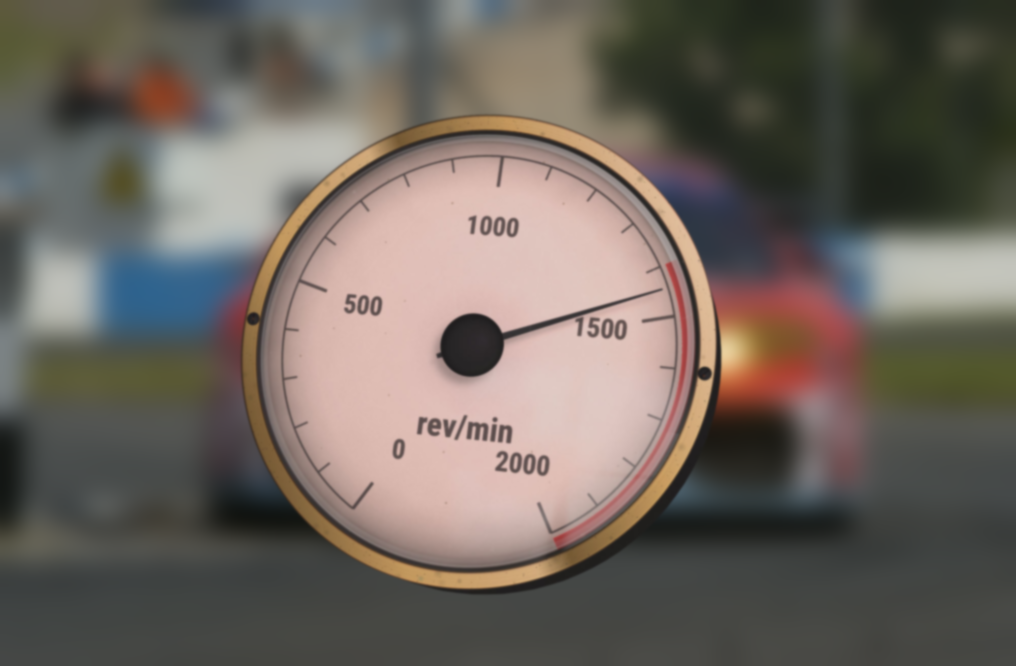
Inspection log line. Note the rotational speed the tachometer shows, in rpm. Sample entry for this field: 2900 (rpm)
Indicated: 1450 (rpm)
